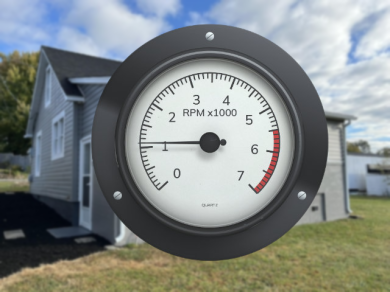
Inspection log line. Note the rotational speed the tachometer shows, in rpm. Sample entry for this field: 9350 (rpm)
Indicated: 1100 (rpm)
